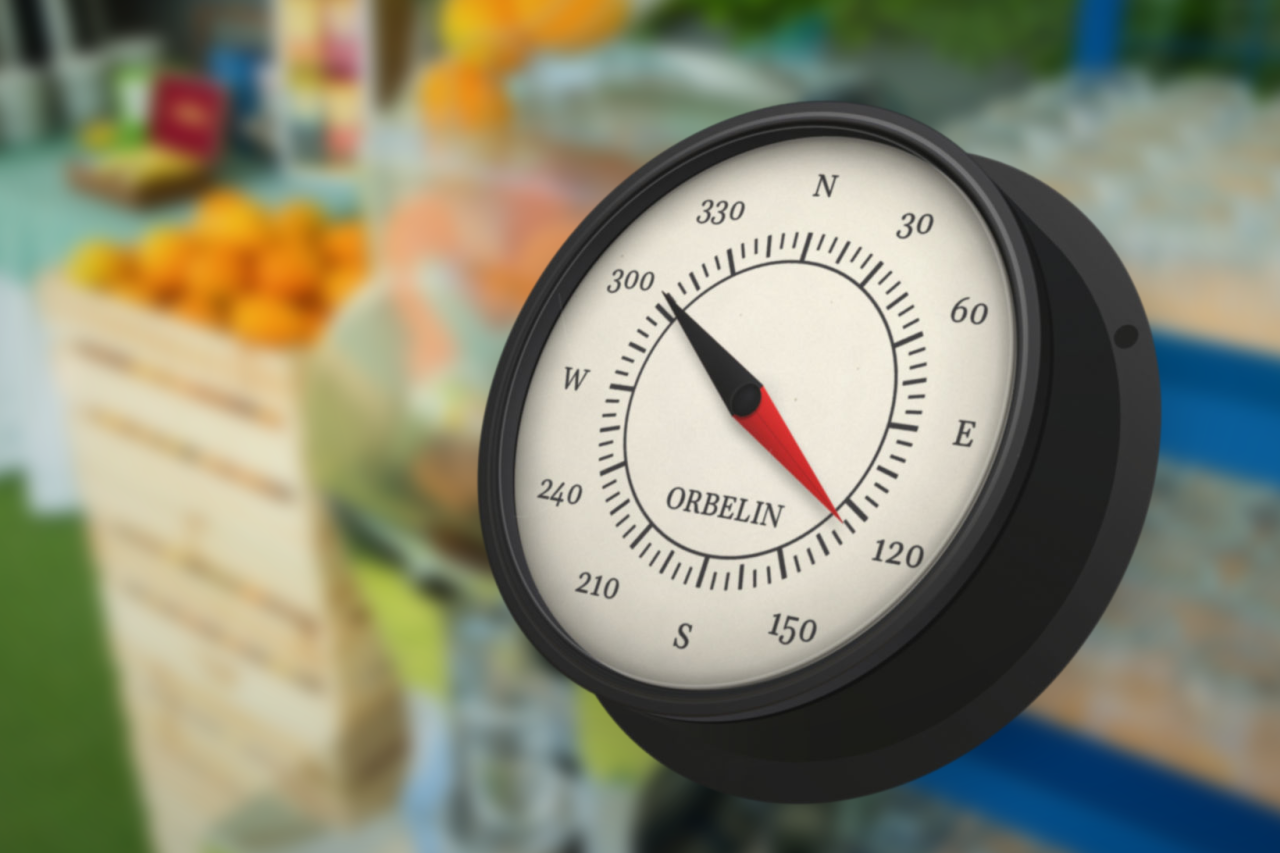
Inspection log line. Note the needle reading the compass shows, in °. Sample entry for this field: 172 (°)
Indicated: 125 (°)
